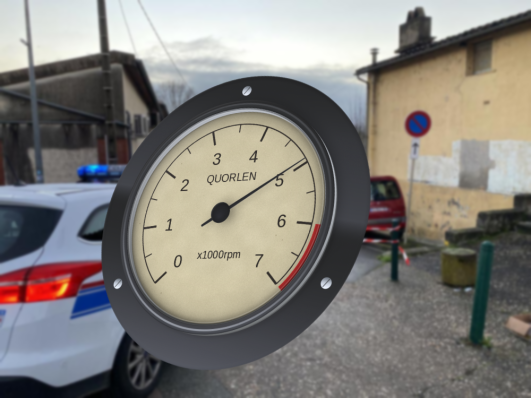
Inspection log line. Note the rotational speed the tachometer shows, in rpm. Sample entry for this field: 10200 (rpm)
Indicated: 5000 (rpm)
